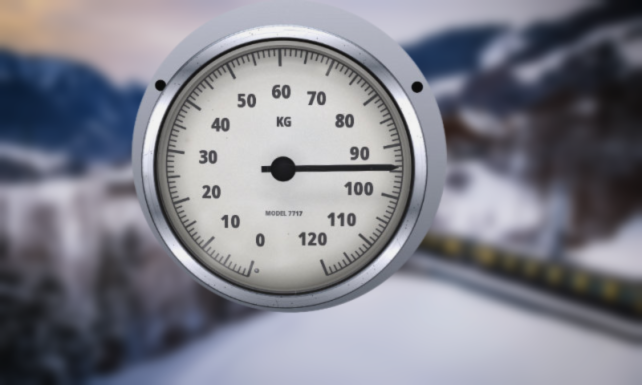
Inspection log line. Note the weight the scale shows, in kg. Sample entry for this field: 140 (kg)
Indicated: 94 (kg)
